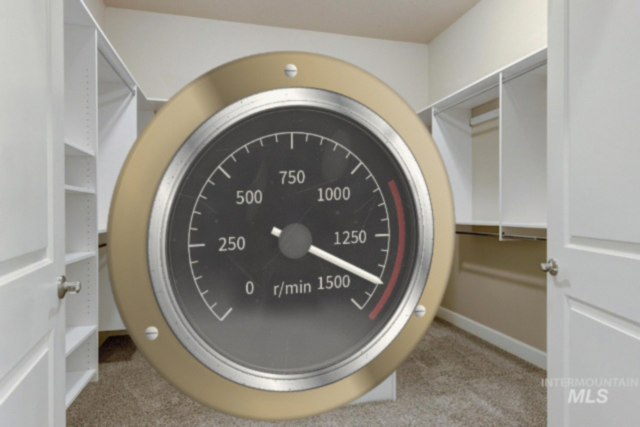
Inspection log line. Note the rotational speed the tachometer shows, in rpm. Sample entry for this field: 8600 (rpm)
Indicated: 1400 (rpm)
